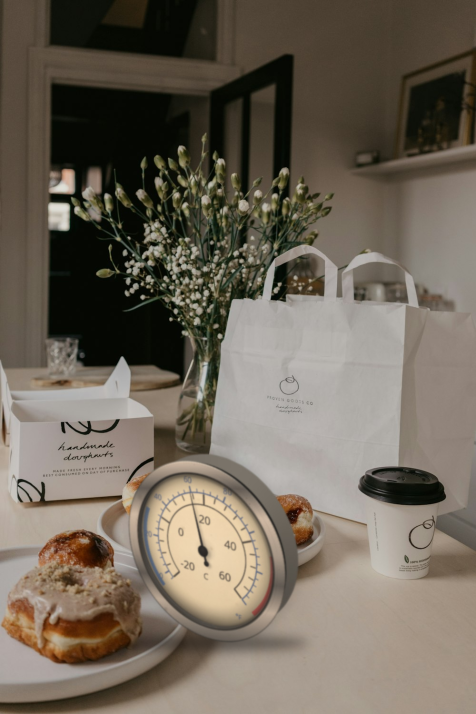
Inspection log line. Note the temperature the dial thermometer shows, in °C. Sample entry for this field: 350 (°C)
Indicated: 16 (°C)
